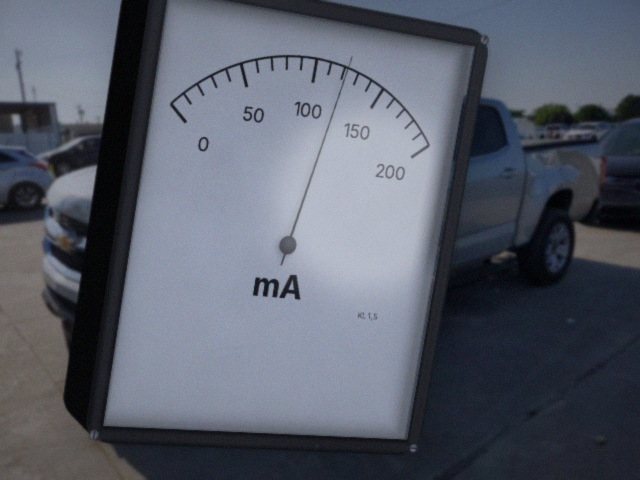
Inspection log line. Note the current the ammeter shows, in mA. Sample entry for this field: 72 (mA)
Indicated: 120 (mA)
